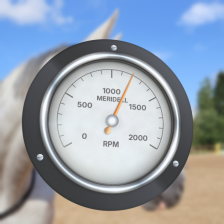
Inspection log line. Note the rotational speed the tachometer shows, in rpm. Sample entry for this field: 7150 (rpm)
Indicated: 1200 (rpm)
